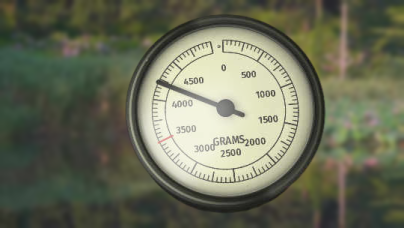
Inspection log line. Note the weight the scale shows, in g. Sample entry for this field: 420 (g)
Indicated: 4200 (g)
